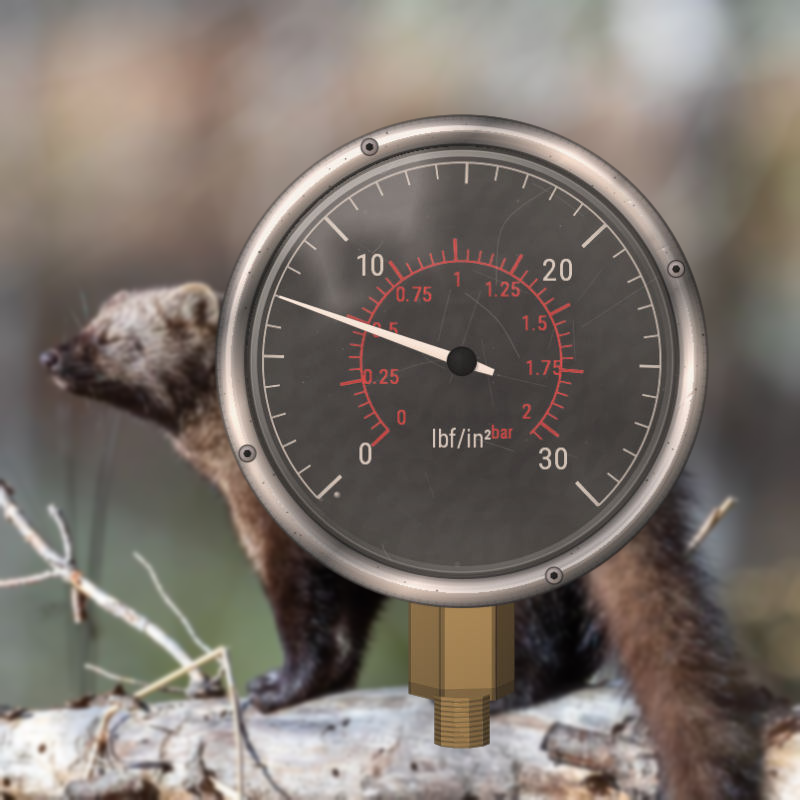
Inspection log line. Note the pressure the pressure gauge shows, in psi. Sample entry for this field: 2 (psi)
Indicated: 7 (psi)
